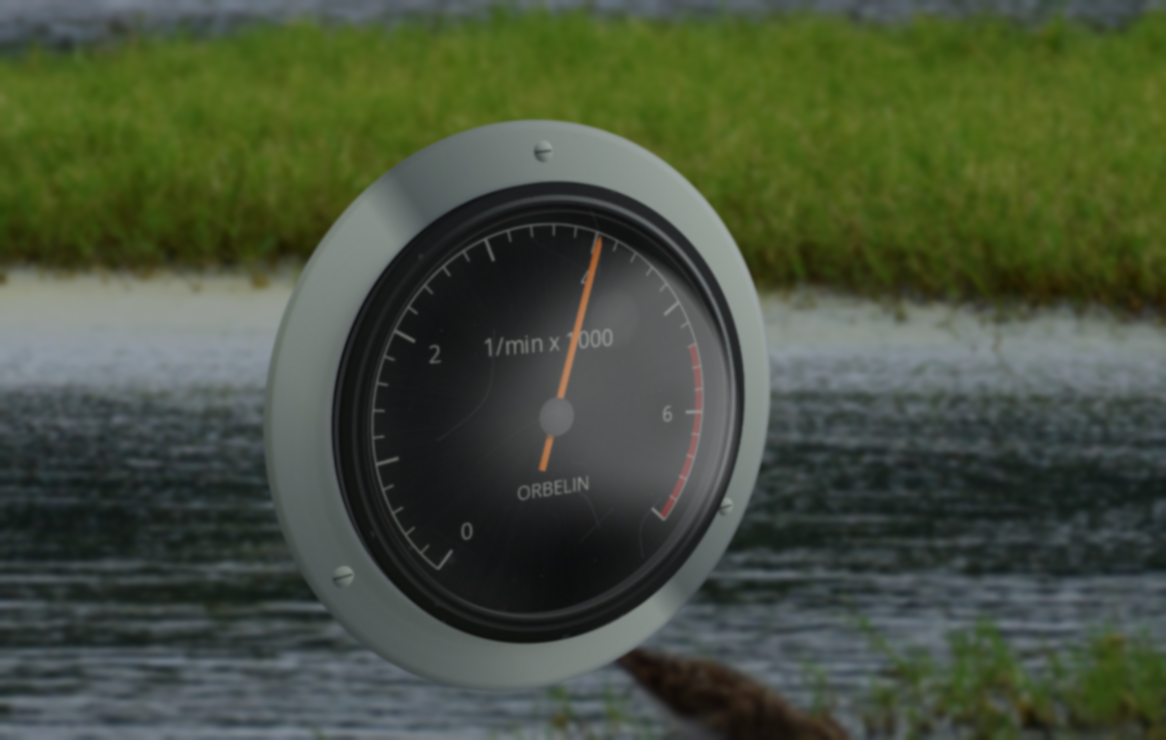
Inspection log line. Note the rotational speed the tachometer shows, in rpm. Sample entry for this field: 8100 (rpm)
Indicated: 4000 (rpm)
